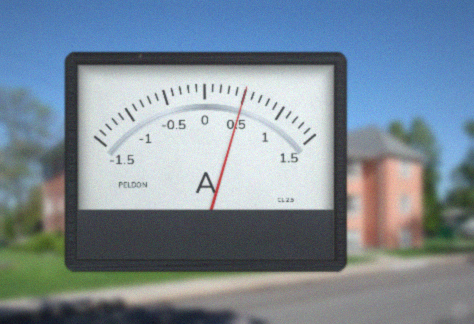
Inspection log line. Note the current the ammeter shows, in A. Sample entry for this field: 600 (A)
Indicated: 0.5 (A)
